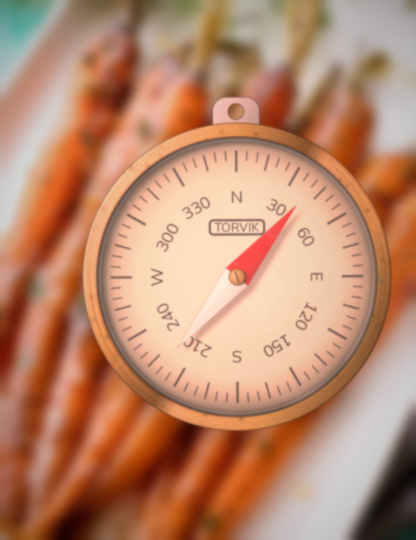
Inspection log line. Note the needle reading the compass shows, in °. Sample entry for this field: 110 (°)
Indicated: 40 (°)
